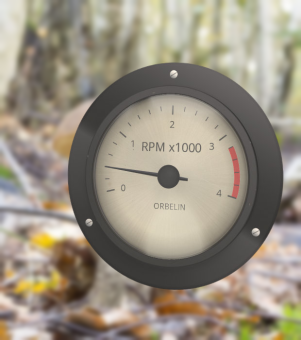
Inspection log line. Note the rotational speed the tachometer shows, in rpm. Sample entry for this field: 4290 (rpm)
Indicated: 400 (rpm)
